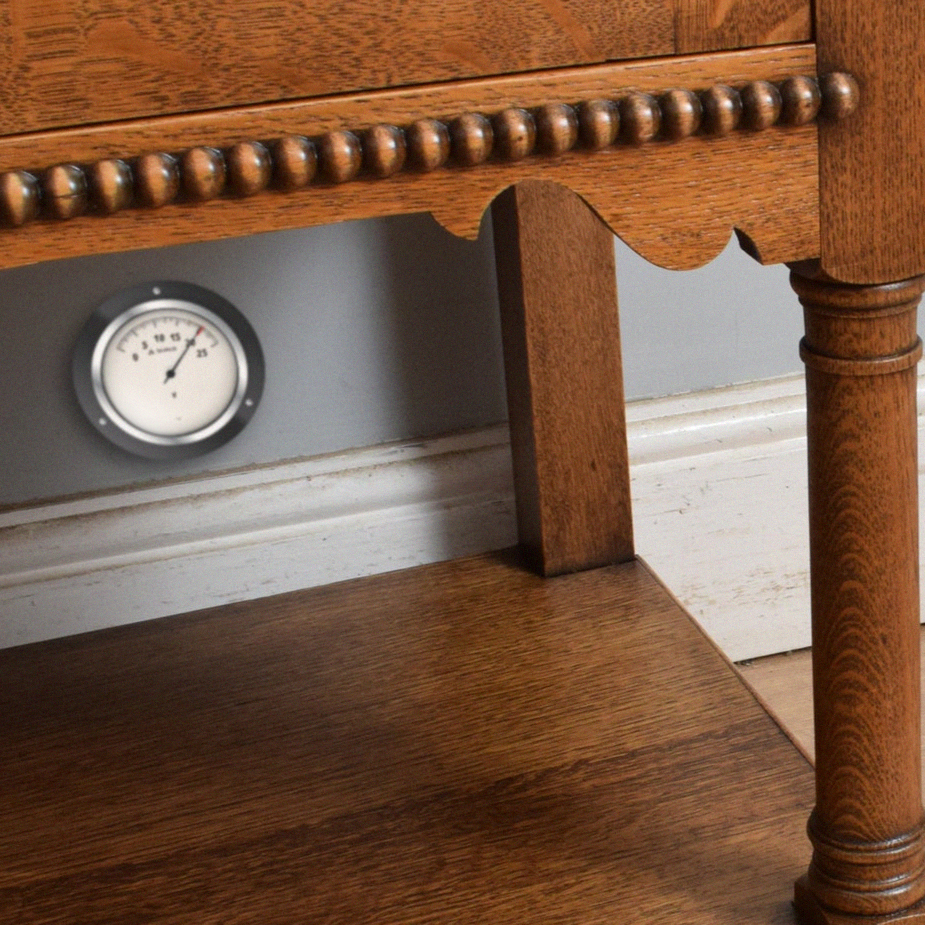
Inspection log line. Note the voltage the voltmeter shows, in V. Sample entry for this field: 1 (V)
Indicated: 20 (V)
